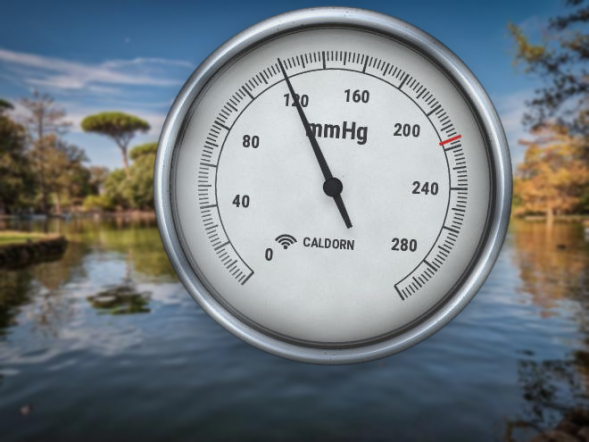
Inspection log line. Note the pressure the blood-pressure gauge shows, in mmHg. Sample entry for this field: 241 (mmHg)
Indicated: 120 (mmHg)
